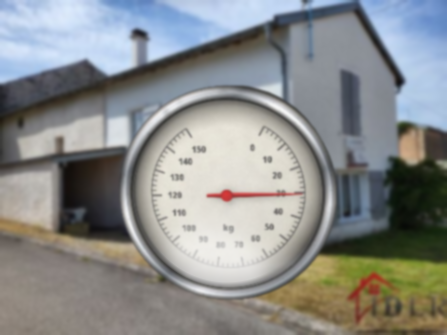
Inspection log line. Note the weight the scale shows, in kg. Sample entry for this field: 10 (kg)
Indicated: 30 (kg)
